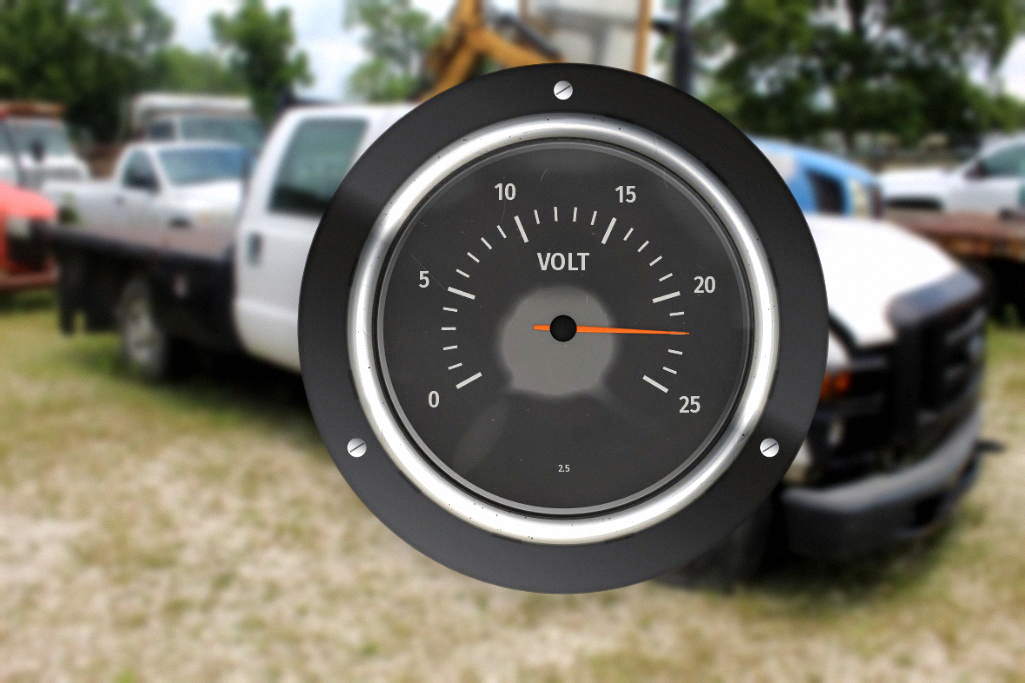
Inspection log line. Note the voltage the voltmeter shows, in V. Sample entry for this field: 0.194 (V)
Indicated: 22 (V)
